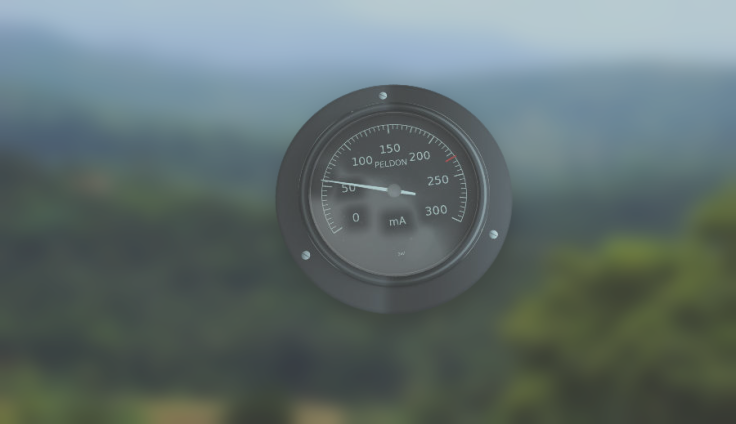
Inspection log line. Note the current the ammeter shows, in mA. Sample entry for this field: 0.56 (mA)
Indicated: 55 (mA)
